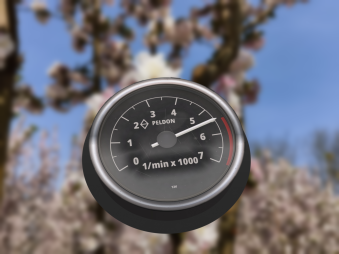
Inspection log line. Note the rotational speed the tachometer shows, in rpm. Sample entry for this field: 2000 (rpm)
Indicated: 5500 (rpm)
